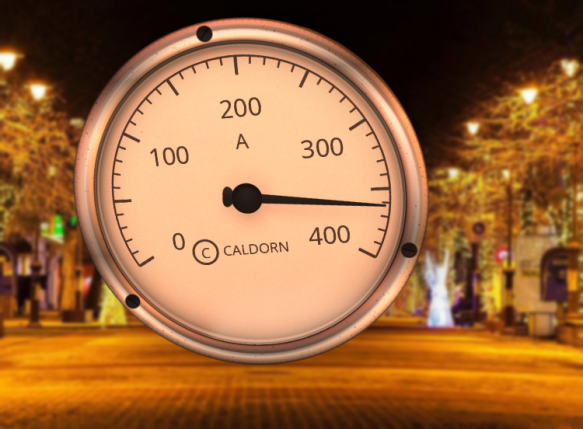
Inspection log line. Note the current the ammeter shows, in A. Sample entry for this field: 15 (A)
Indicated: 360 (A)
